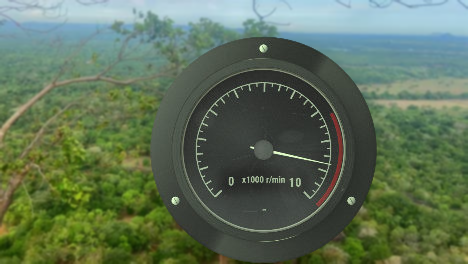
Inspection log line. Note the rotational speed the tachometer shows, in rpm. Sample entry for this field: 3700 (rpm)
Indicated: 8750 (rpm)
